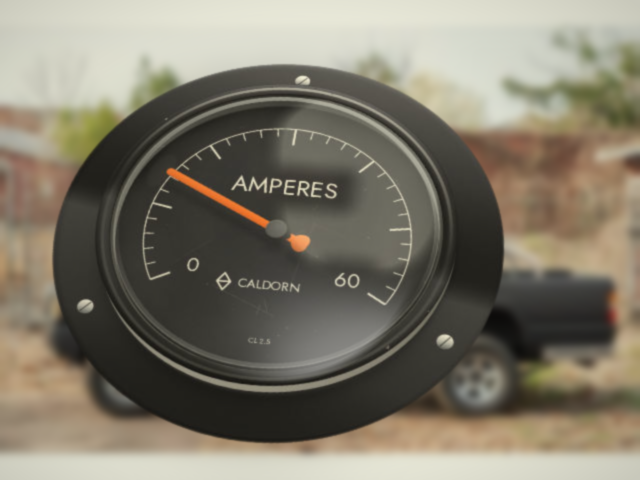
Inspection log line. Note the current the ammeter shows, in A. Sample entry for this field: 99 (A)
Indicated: 14 (A)
